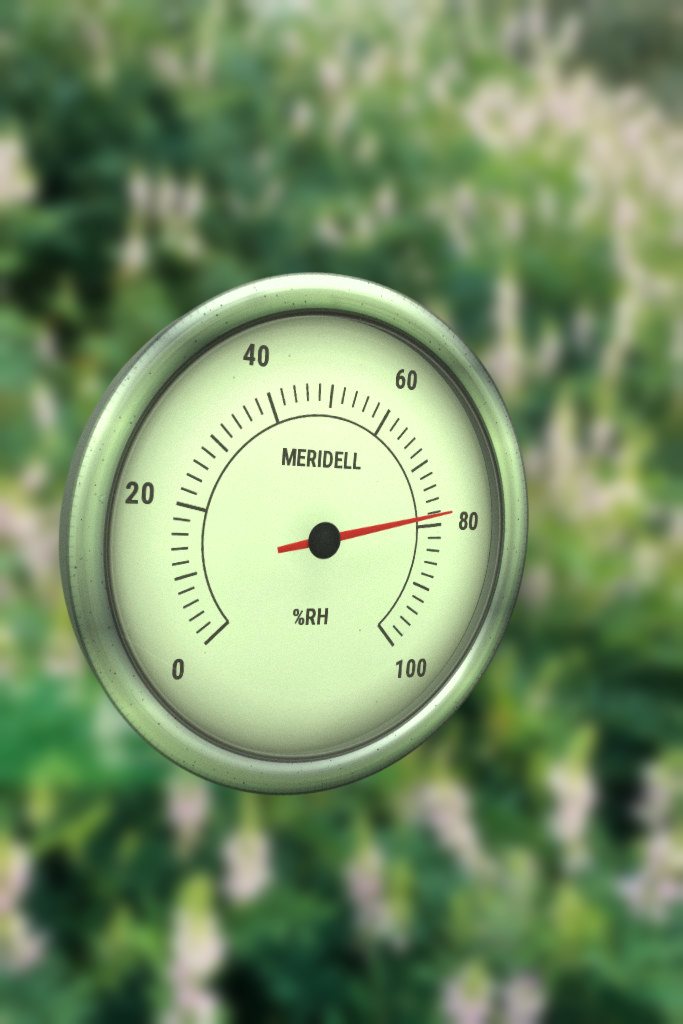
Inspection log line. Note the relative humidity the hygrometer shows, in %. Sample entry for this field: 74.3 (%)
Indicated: 78 (%)
